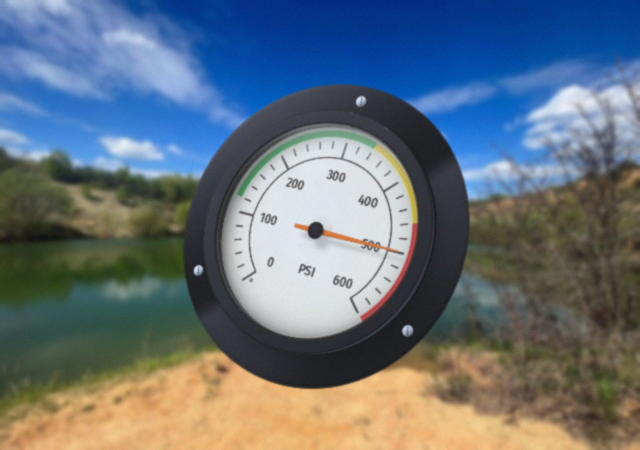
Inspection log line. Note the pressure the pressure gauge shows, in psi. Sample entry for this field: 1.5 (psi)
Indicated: 500 (psi)
